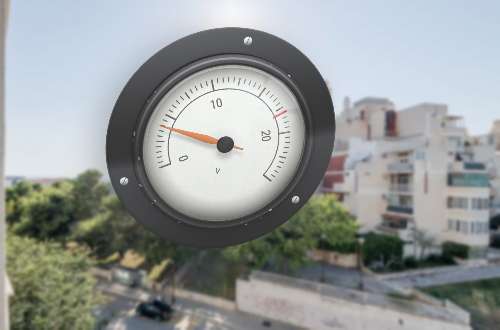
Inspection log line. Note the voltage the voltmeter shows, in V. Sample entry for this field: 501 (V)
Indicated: 4 (V)
